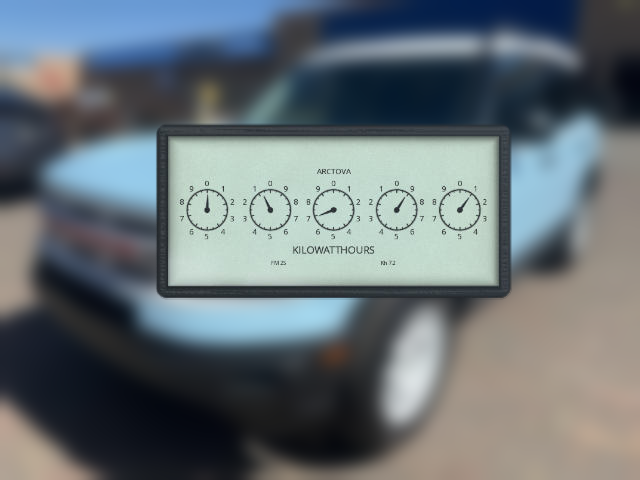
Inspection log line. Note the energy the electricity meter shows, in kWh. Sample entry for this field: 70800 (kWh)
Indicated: 691 (kWh)
